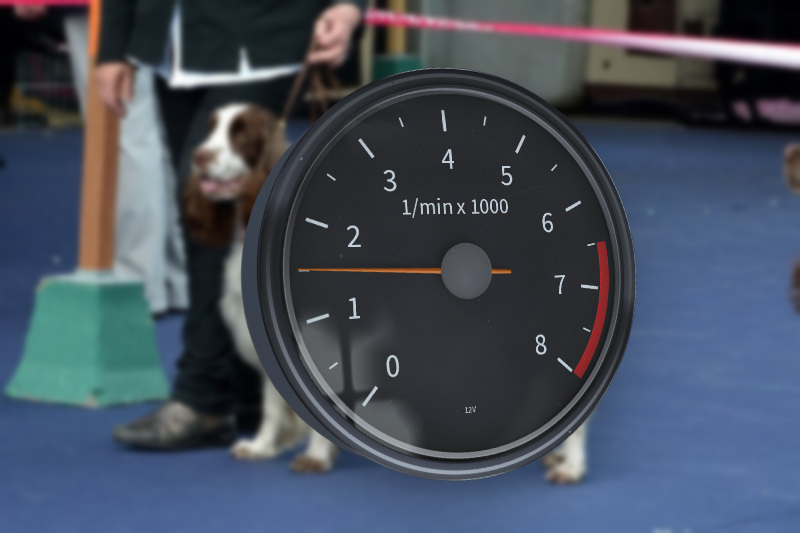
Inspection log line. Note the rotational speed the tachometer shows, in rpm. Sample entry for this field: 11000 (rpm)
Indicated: 1500 (rpm)
